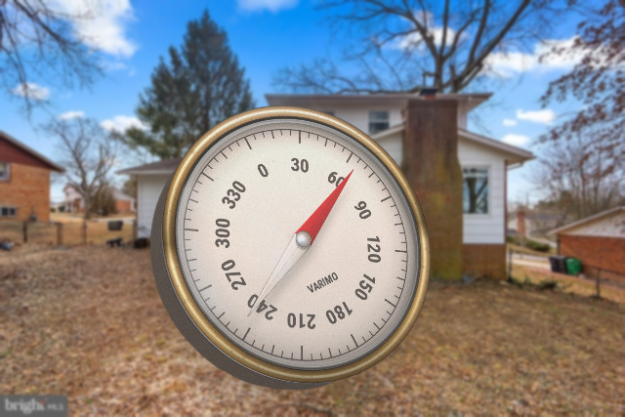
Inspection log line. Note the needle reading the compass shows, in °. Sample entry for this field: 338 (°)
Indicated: 65 (°)
